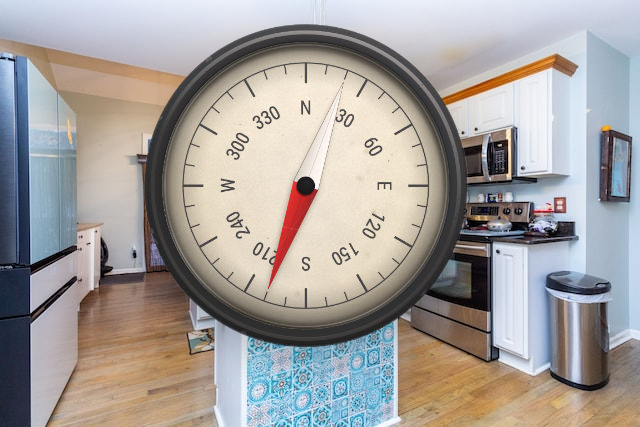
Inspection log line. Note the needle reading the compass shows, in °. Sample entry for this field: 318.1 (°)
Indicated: 200 (°)
